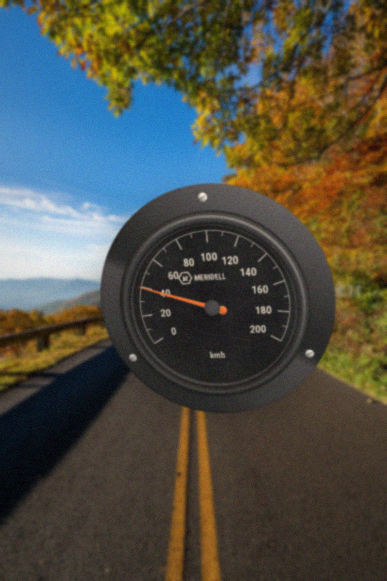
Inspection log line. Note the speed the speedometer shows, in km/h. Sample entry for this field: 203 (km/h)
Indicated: 40 (km/h)
